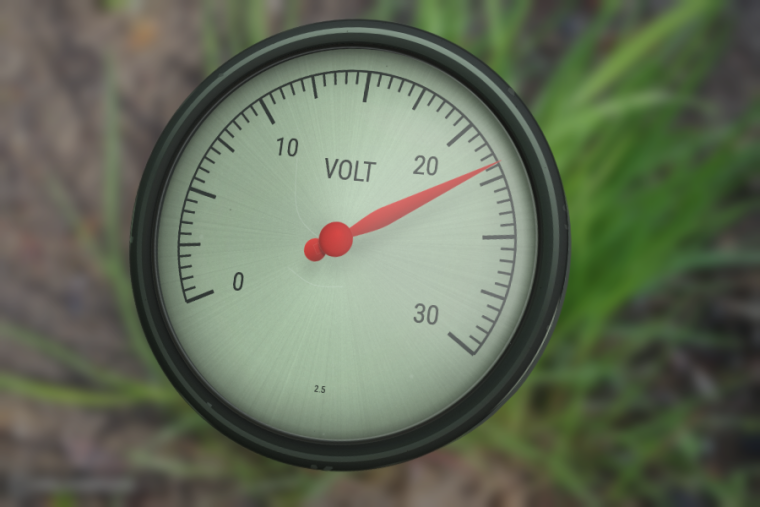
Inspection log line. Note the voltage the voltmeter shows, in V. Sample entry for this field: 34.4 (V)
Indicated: 22 (V)
